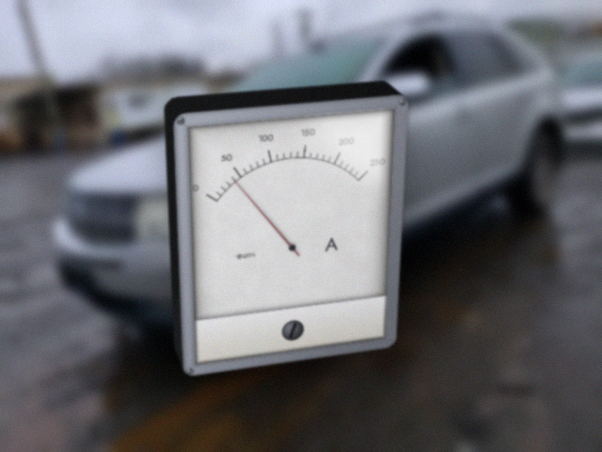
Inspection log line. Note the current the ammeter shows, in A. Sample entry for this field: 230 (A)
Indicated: 40 (A)
